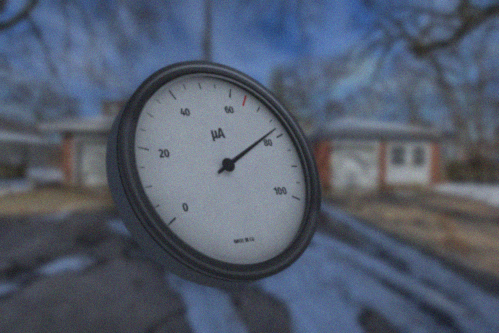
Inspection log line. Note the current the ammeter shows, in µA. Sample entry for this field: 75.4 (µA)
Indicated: 77.5 (µA)
